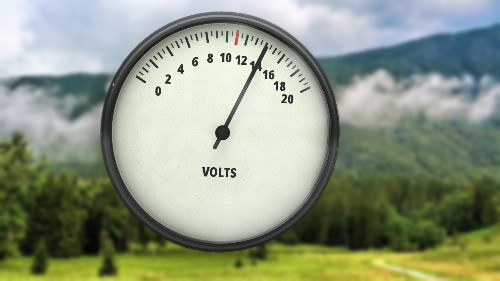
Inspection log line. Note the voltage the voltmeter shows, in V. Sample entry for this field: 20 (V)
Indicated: 14 (V)
